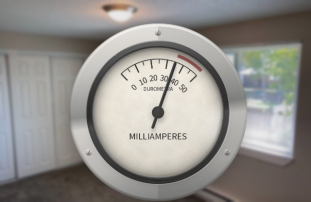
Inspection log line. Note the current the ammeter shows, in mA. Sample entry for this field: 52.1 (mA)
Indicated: 35 (mA)
